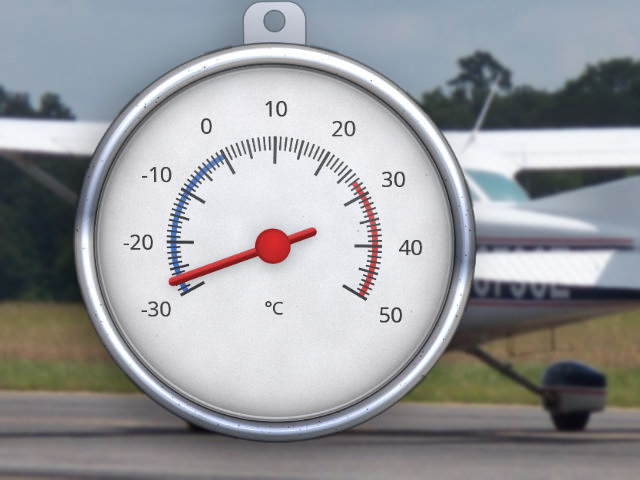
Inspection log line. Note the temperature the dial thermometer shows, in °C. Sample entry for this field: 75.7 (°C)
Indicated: -27 (°C)
